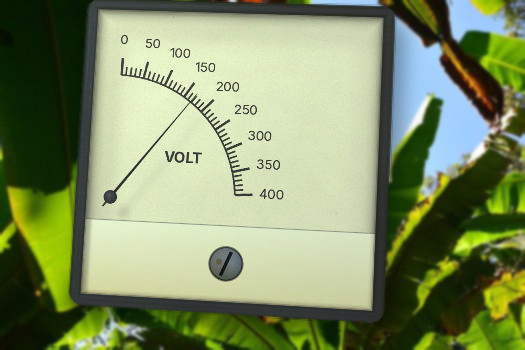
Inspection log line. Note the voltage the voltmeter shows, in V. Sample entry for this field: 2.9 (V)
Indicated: 170 (V)
